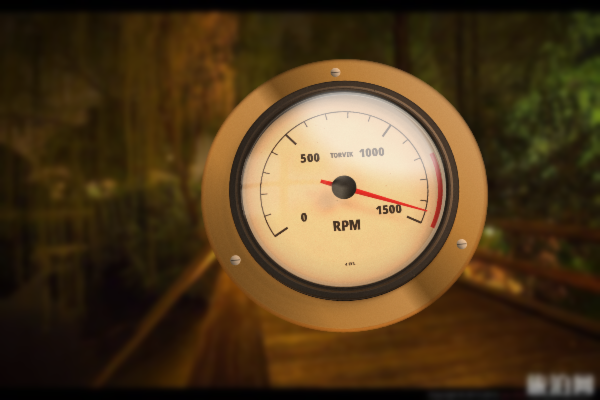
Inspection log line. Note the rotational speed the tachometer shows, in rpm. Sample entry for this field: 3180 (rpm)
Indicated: 1450 (rpm)
